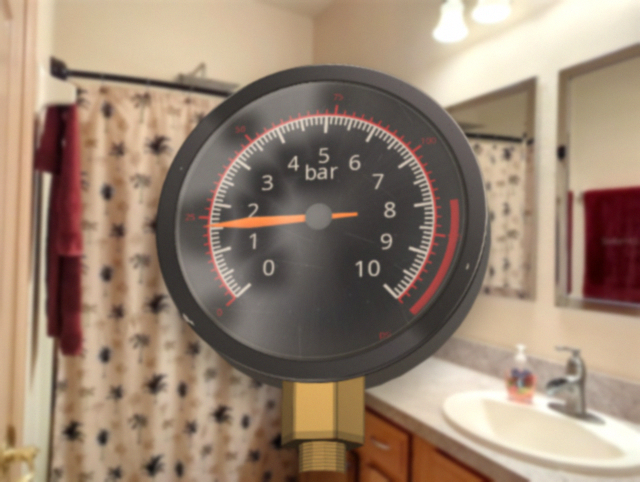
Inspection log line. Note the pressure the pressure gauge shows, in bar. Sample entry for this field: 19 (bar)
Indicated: 1.5 (bar)
